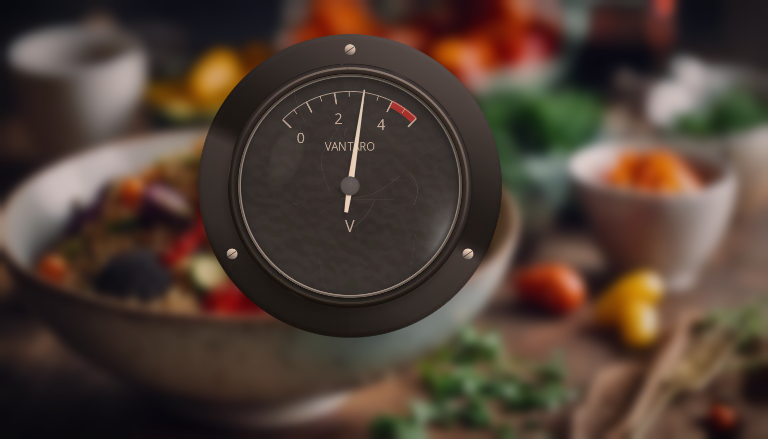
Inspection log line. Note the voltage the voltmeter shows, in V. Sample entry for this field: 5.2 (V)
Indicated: 3 (V)
